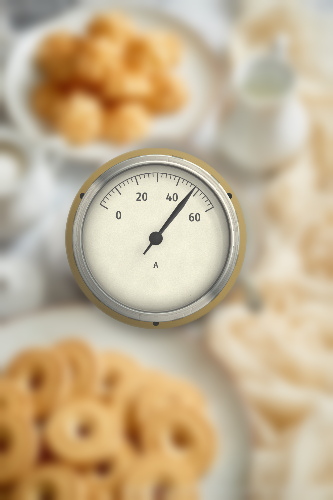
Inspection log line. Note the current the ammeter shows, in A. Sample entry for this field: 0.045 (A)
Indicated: 48 (A)
